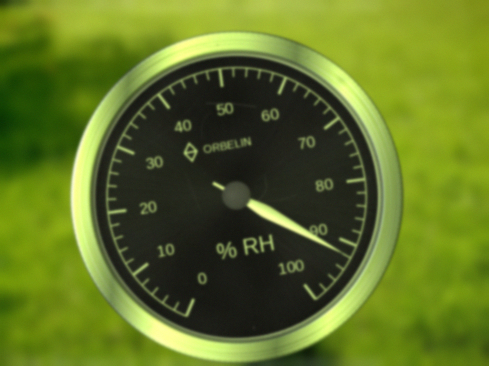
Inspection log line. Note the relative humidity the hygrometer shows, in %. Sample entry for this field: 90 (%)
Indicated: 92 (%)
